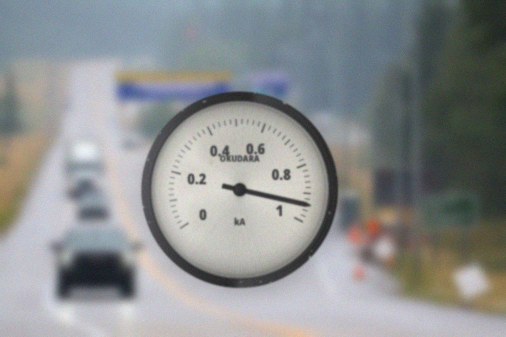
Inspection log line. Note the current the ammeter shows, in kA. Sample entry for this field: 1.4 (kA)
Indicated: 0.94 (kA)
